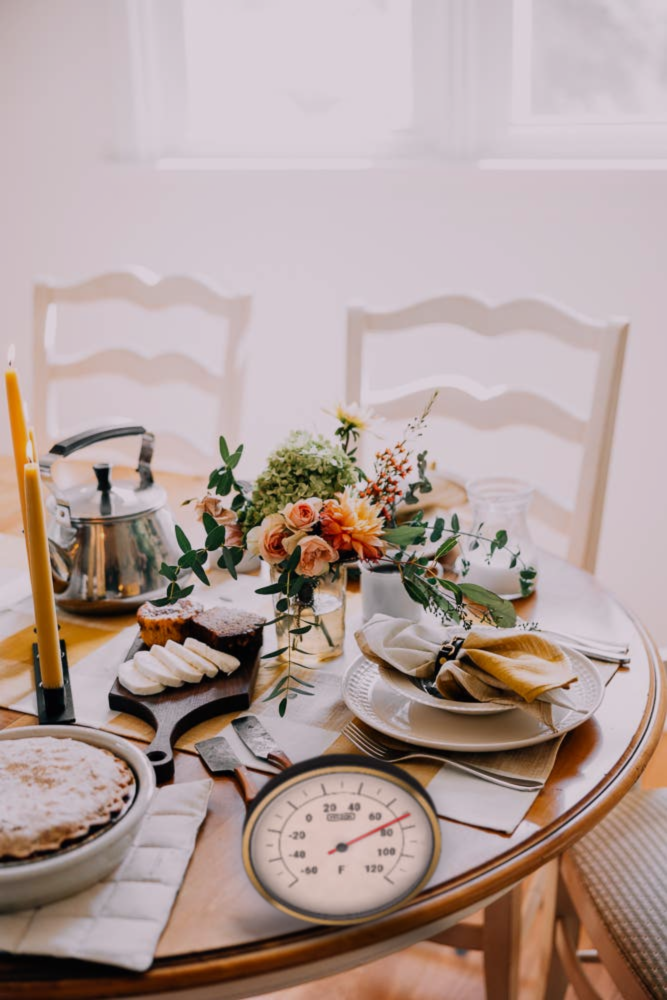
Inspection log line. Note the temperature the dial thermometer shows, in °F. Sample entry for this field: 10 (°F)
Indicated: 70 (°F)
